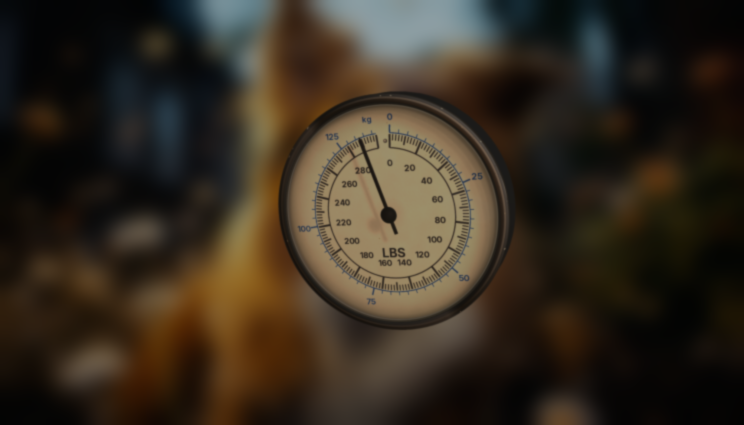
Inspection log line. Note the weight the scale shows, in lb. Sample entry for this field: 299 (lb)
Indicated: 290 (lb)
